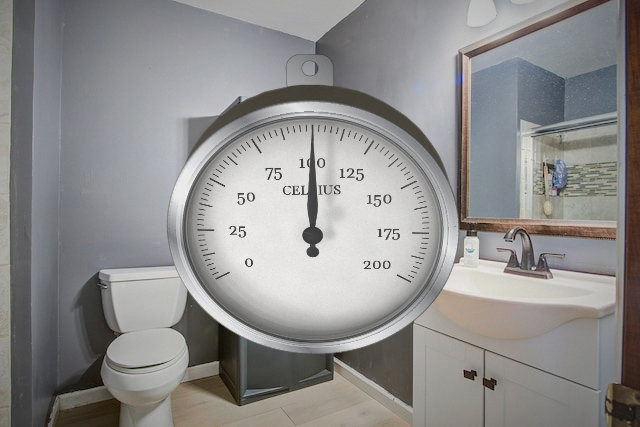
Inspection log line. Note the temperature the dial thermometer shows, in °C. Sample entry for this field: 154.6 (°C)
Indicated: 100 (°C)
